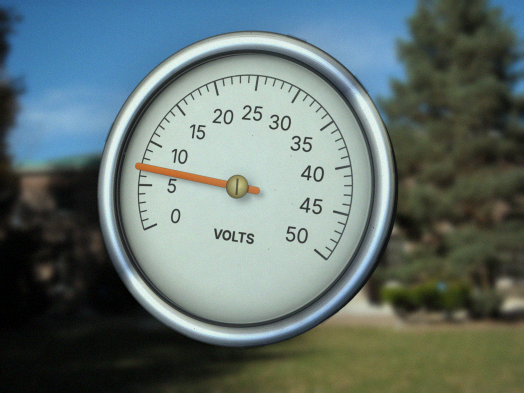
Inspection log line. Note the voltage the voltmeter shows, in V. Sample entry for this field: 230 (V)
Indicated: 7 (V)
